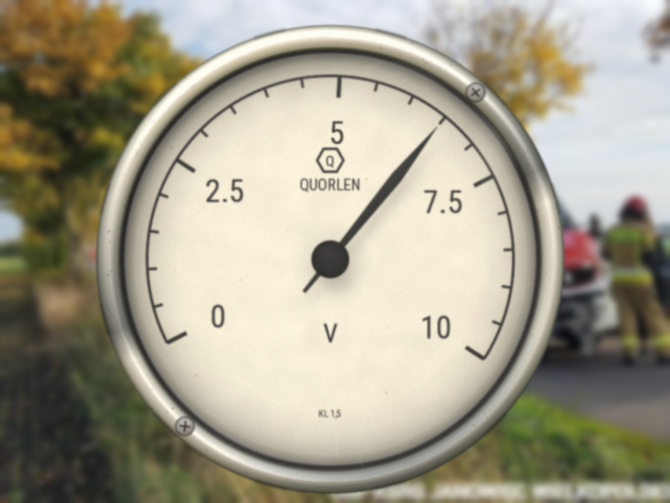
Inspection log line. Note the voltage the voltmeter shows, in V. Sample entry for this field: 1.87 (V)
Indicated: 6.5 (V)
